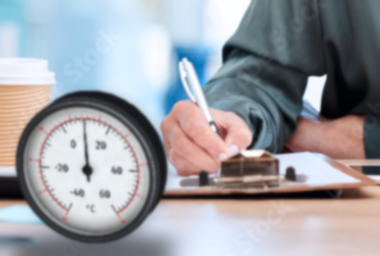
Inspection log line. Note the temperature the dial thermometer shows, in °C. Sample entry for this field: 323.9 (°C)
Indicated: 10 (°C)
